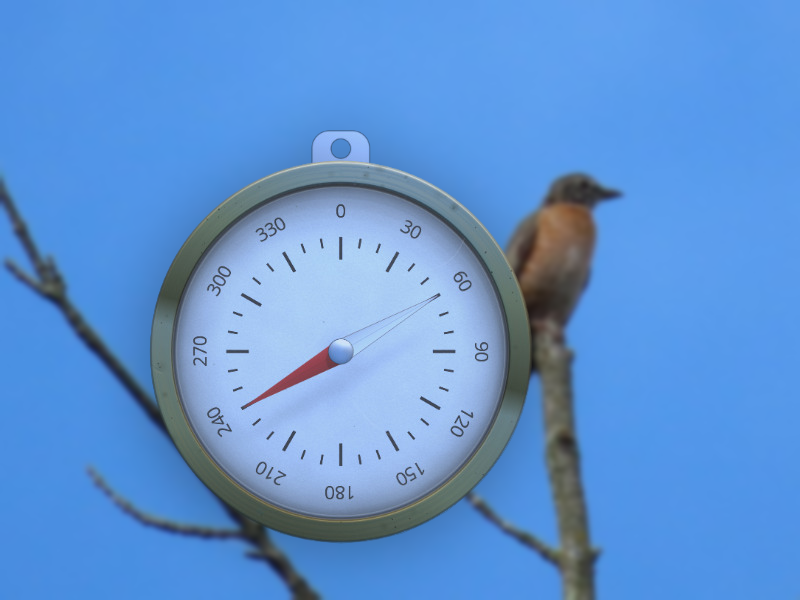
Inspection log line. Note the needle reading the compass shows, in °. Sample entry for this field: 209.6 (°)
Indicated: 240 (°)
